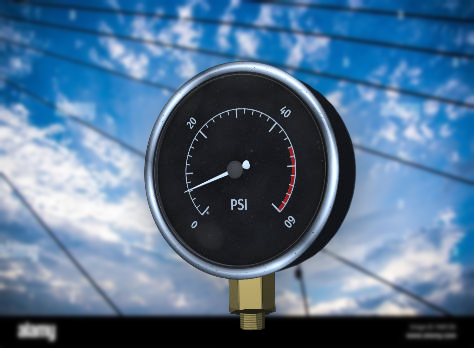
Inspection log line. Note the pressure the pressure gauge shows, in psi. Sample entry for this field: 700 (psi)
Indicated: 6 (psi)
